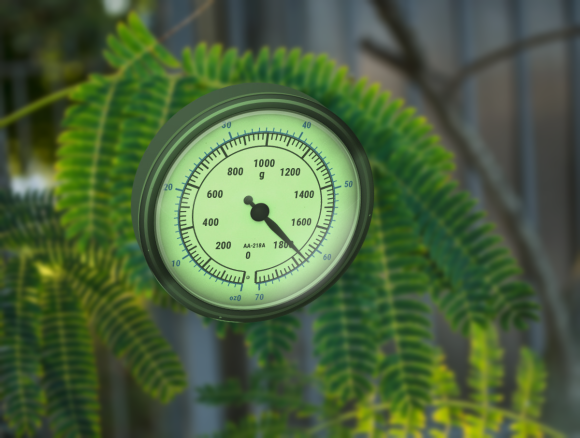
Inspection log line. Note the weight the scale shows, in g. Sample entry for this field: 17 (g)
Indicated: 1760 (g)
